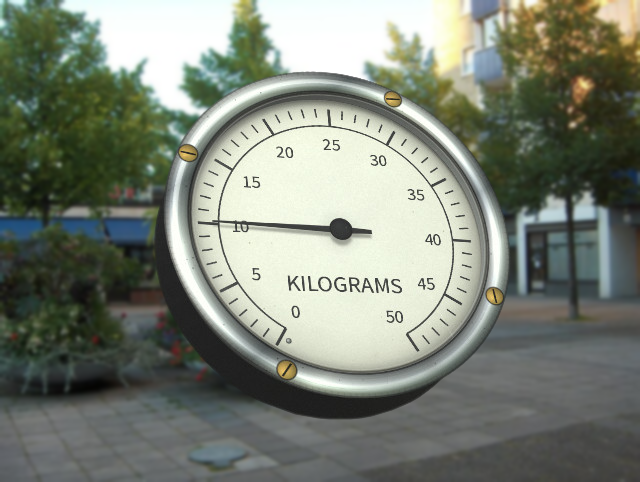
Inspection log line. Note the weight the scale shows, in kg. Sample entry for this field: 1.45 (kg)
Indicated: 10 (kg)
